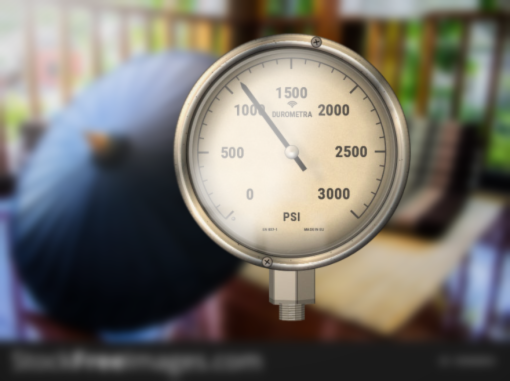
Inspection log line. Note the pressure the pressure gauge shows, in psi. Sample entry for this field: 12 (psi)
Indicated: 1100 (psi)
